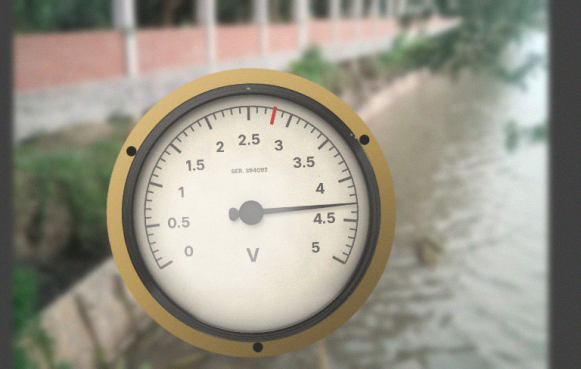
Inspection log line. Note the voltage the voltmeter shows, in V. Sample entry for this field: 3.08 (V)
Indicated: 4.3 (V)
